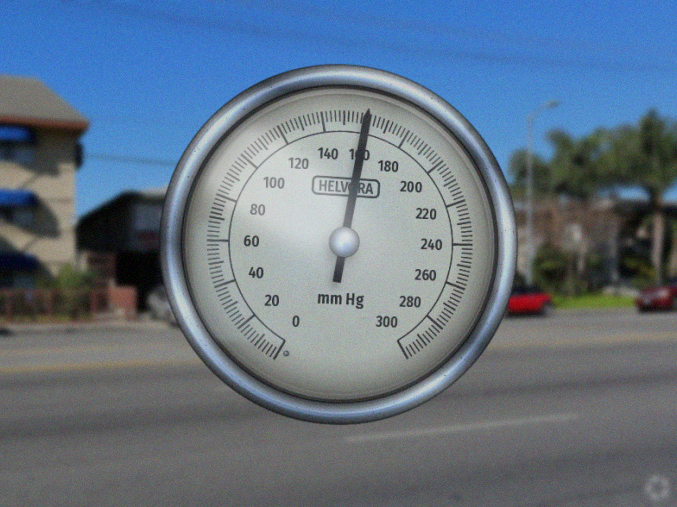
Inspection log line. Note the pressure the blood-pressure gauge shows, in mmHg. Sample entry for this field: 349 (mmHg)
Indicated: 160 (mmHg)
